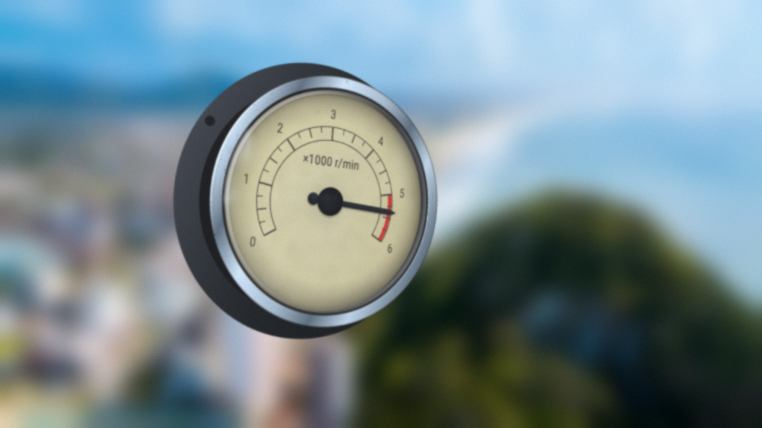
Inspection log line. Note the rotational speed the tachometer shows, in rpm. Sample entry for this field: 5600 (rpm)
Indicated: 5375 (rpm)
